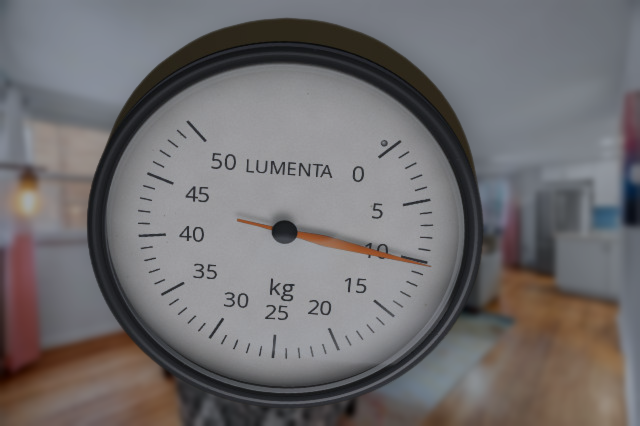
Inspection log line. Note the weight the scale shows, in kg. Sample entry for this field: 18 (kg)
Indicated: 10 (kg)
